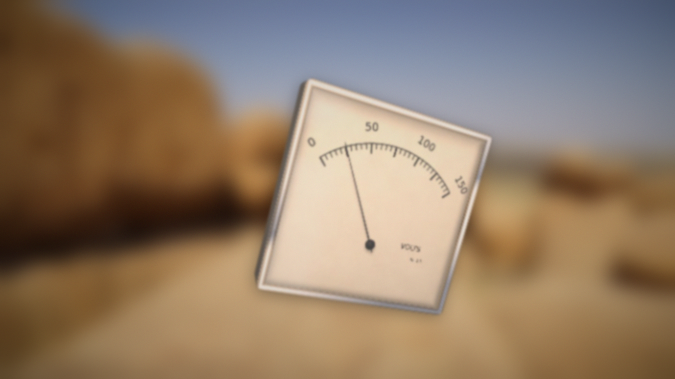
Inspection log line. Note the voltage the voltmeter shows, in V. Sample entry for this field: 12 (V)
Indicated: 25 (V)
